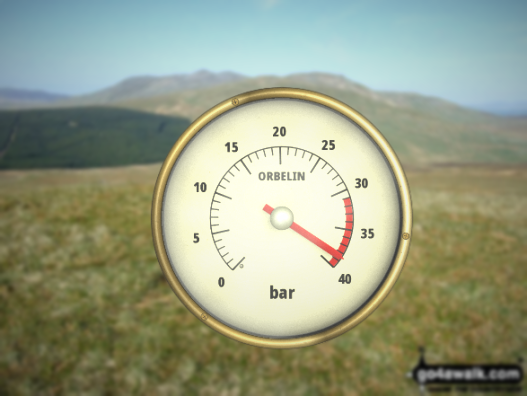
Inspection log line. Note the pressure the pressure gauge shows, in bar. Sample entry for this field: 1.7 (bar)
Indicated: 38.5 (bar)
